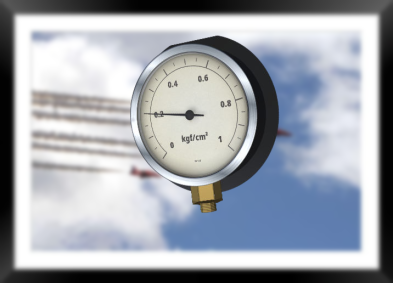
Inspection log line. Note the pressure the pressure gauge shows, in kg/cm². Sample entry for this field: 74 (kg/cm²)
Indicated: 0.2 (kg/cm²)
